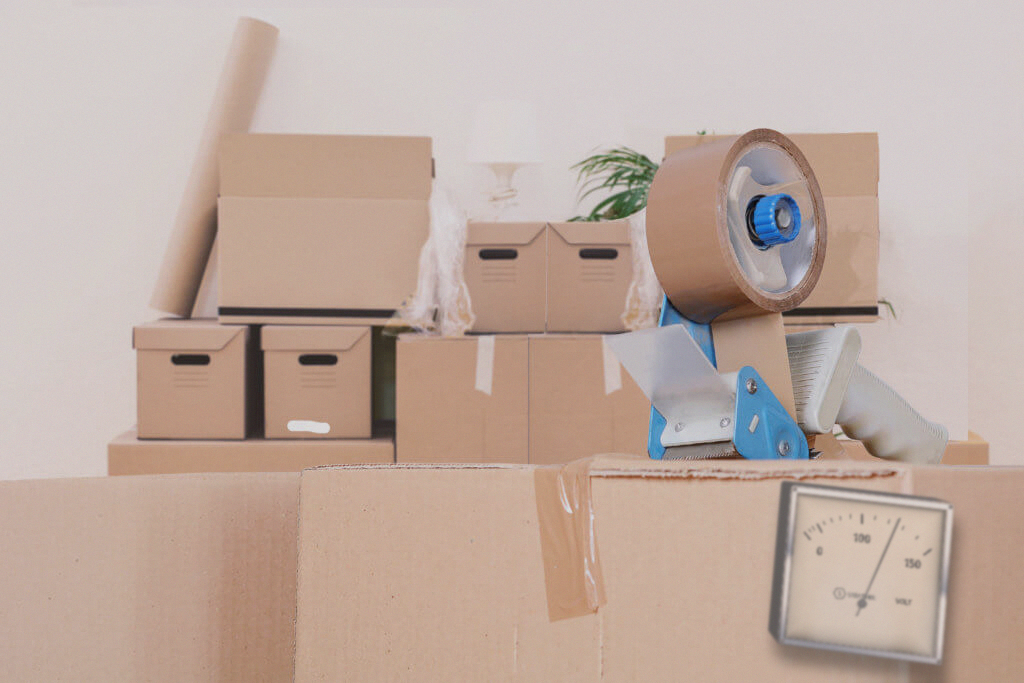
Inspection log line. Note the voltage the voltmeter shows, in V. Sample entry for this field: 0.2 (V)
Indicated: 125 (V)
